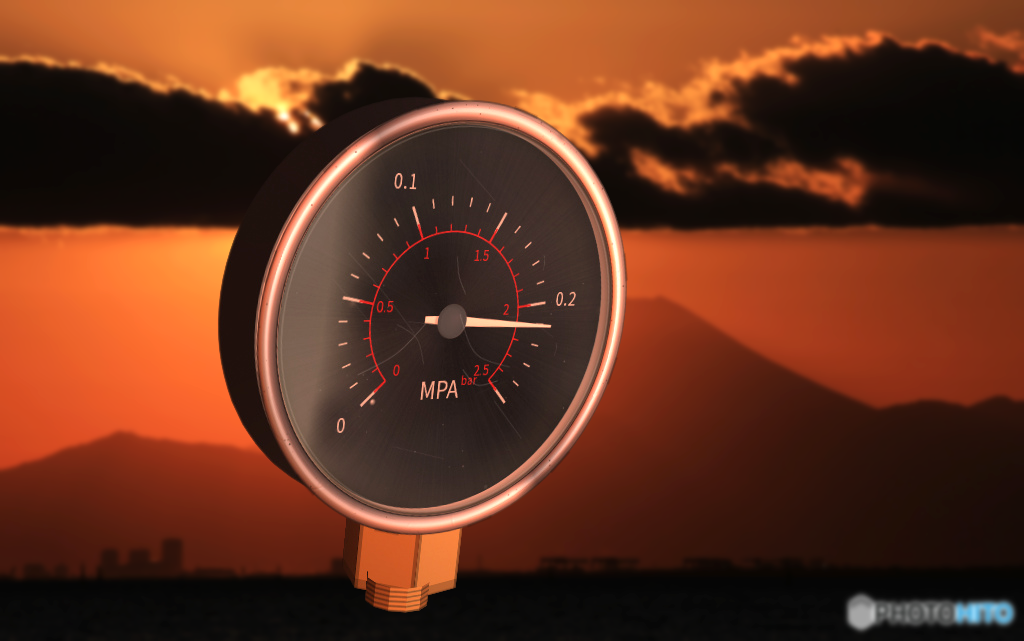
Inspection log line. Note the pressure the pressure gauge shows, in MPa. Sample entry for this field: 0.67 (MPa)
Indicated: 0.21 (MPa)
